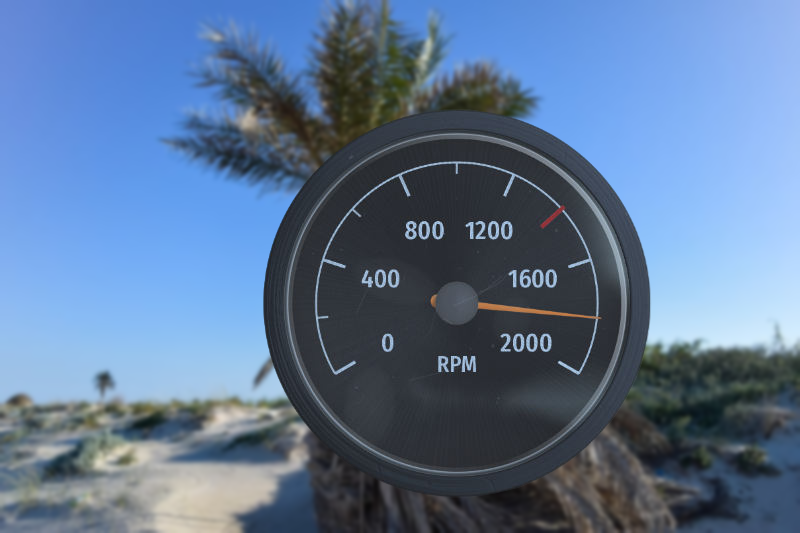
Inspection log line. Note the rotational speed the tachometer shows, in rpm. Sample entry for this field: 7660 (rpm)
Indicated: 1800 (rpm)
